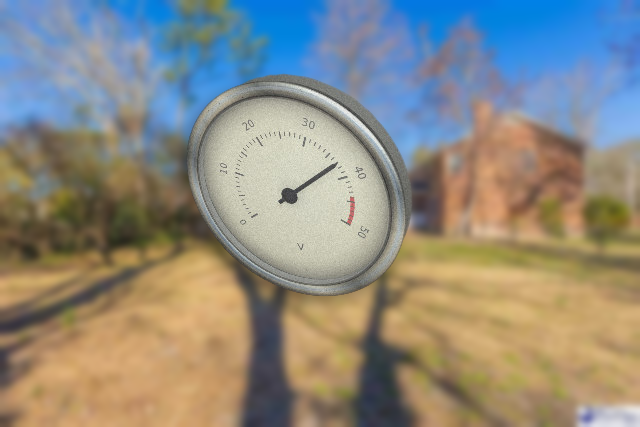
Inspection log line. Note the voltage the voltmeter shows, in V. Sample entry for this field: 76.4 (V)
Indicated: 37 (V)
